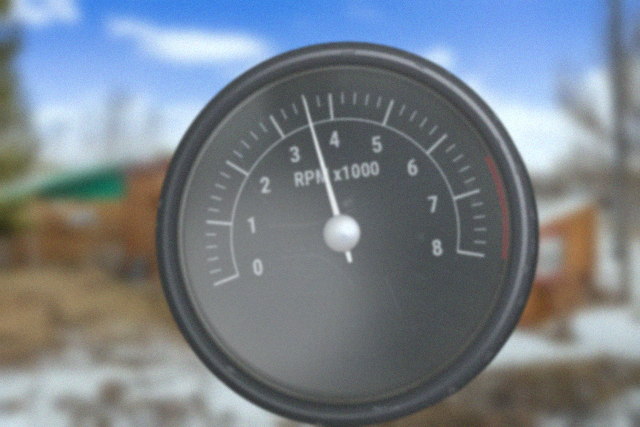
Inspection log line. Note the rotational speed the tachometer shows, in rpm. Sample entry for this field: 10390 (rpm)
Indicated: 3600 (rpm)
